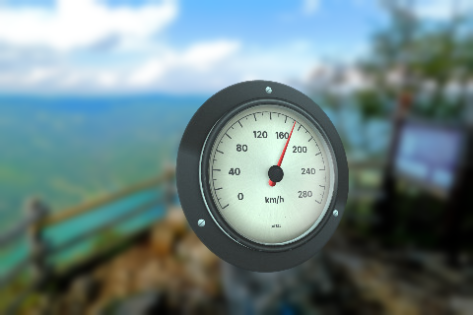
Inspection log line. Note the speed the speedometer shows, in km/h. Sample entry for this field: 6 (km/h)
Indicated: 170 (km/h)
